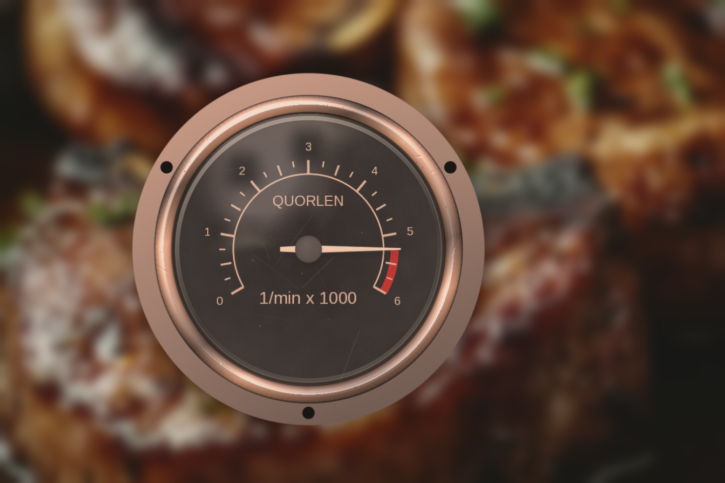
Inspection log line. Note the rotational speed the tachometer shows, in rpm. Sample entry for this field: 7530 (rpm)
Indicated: 5250 (rpm)
